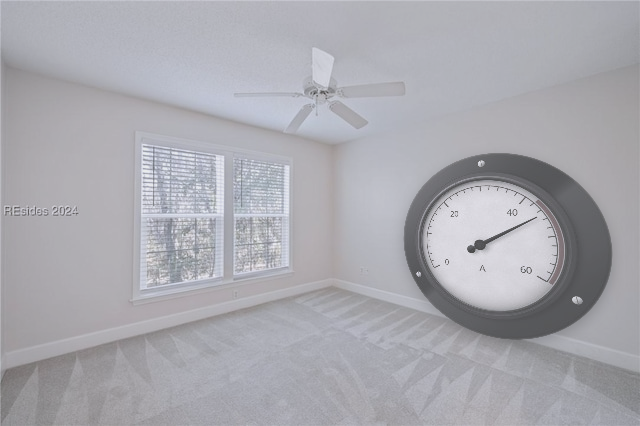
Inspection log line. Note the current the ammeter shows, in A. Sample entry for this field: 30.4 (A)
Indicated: 45 (A)
